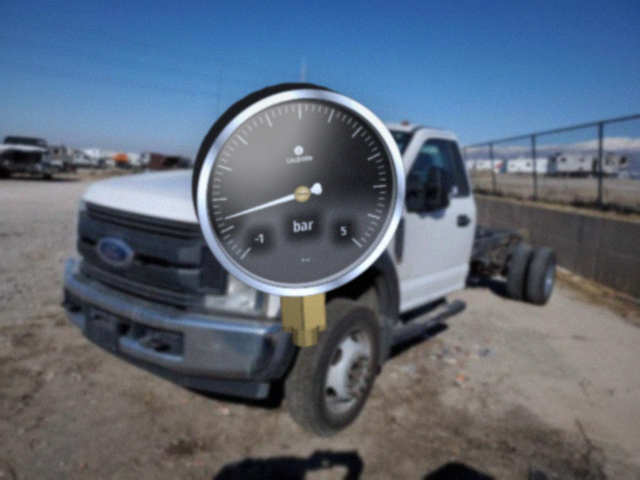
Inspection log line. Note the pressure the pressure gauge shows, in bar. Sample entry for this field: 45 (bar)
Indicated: -0.3 (bar)
